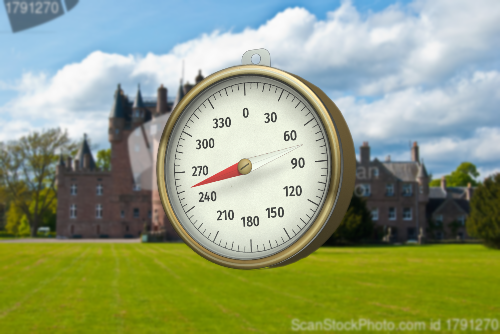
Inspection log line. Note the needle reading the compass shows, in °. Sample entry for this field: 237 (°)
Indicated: 255 (°)
